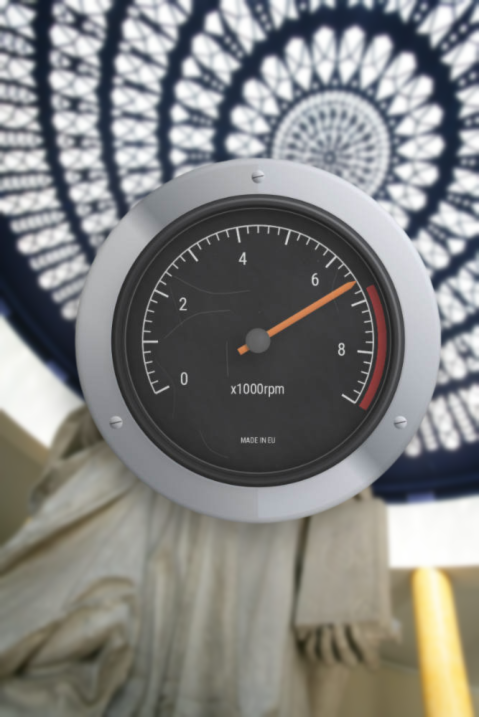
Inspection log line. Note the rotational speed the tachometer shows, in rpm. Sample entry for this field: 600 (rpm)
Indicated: 6600 (rpm)
